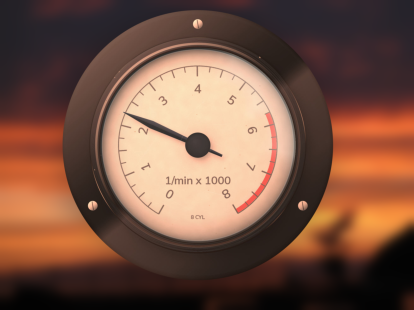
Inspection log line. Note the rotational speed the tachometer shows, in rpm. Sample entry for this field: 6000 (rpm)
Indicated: 2250 (rpm)
